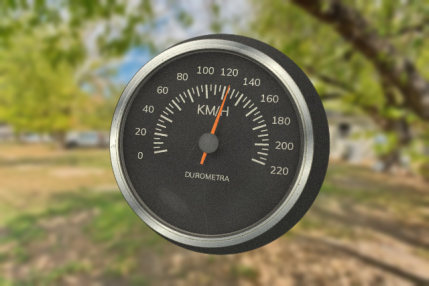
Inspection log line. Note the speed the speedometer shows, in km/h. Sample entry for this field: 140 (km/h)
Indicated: 125 (km/h)
